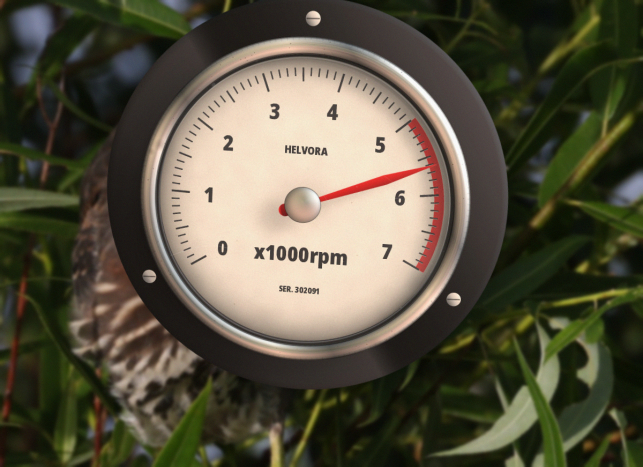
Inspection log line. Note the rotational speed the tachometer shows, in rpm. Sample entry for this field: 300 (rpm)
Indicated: 5600 (rpm)
